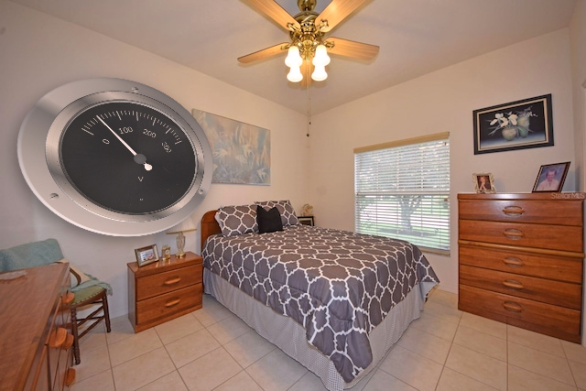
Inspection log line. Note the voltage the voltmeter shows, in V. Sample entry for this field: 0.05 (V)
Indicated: 50 (V)
